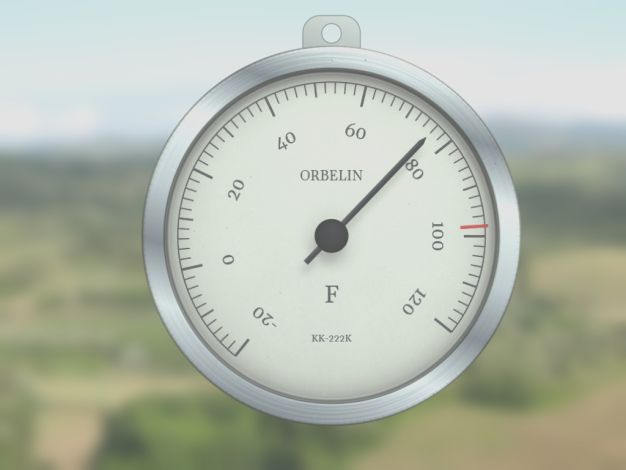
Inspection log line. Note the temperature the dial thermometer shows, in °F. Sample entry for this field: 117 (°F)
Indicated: 76 (°F)
